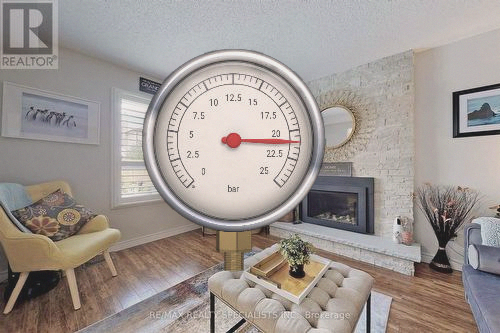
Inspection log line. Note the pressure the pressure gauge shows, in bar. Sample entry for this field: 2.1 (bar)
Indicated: 21 (bar)
